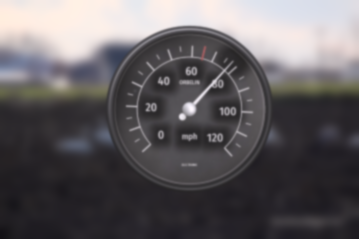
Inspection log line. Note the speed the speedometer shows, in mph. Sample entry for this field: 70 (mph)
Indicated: 77.5 (mph)
